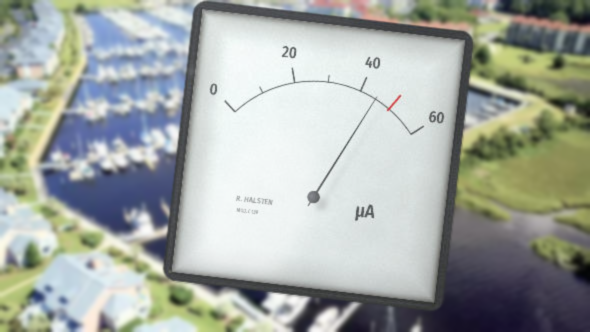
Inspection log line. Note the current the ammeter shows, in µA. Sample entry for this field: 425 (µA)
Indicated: 45 (µA)
